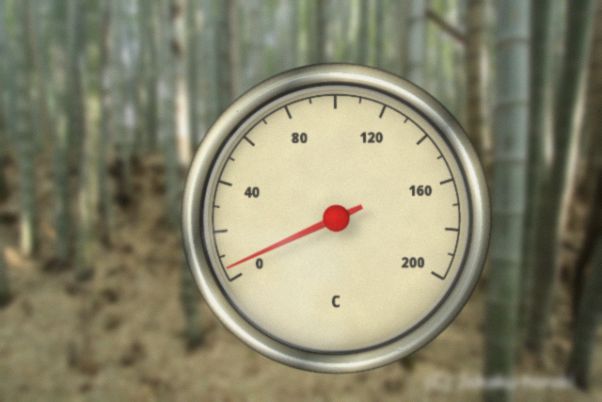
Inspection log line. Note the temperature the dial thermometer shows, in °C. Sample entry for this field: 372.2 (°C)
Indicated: 5 (°C)
